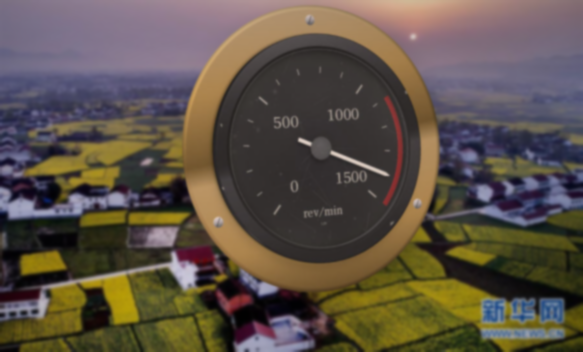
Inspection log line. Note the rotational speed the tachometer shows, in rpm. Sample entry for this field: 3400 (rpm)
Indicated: 1400 (rpm)
